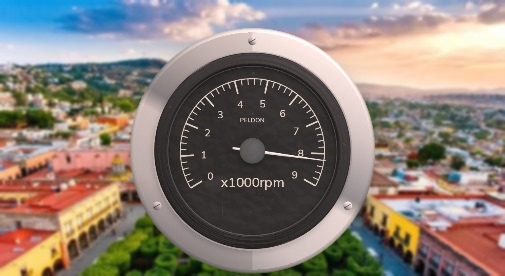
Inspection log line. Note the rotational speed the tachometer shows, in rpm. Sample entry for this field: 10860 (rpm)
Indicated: 8200 (rpm)
